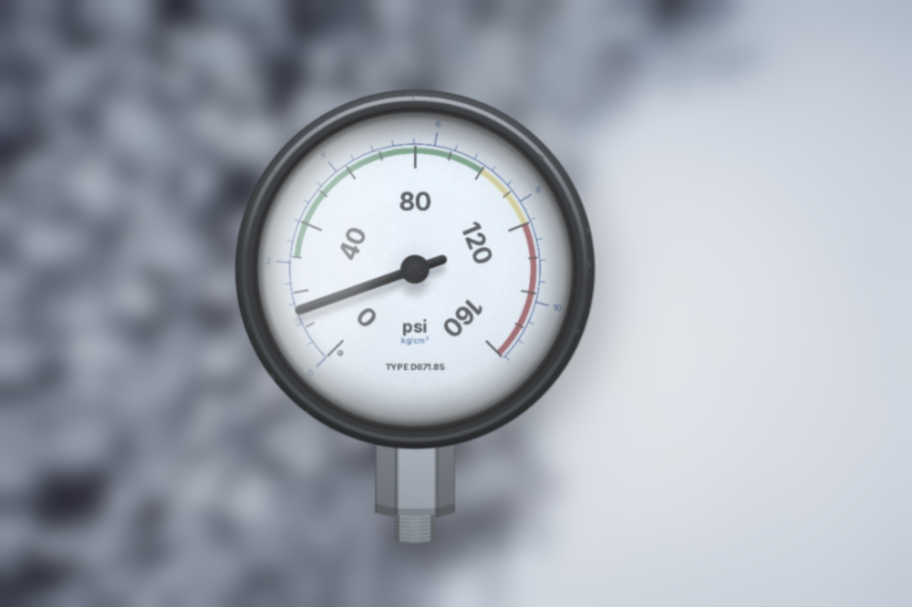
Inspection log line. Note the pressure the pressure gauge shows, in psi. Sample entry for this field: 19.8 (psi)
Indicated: 15 (psi)
